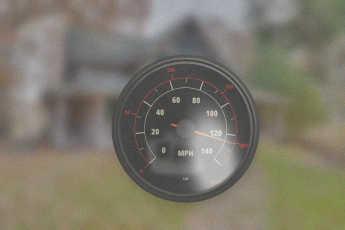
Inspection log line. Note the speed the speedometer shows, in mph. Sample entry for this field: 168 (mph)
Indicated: 125 (mph)
